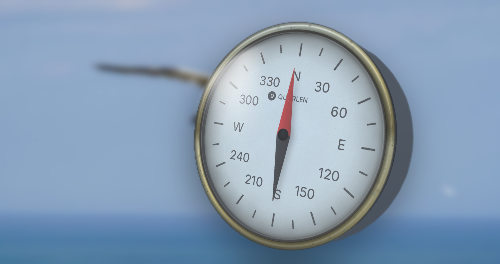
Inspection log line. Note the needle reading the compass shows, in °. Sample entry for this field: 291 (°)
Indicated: 0 (°)
